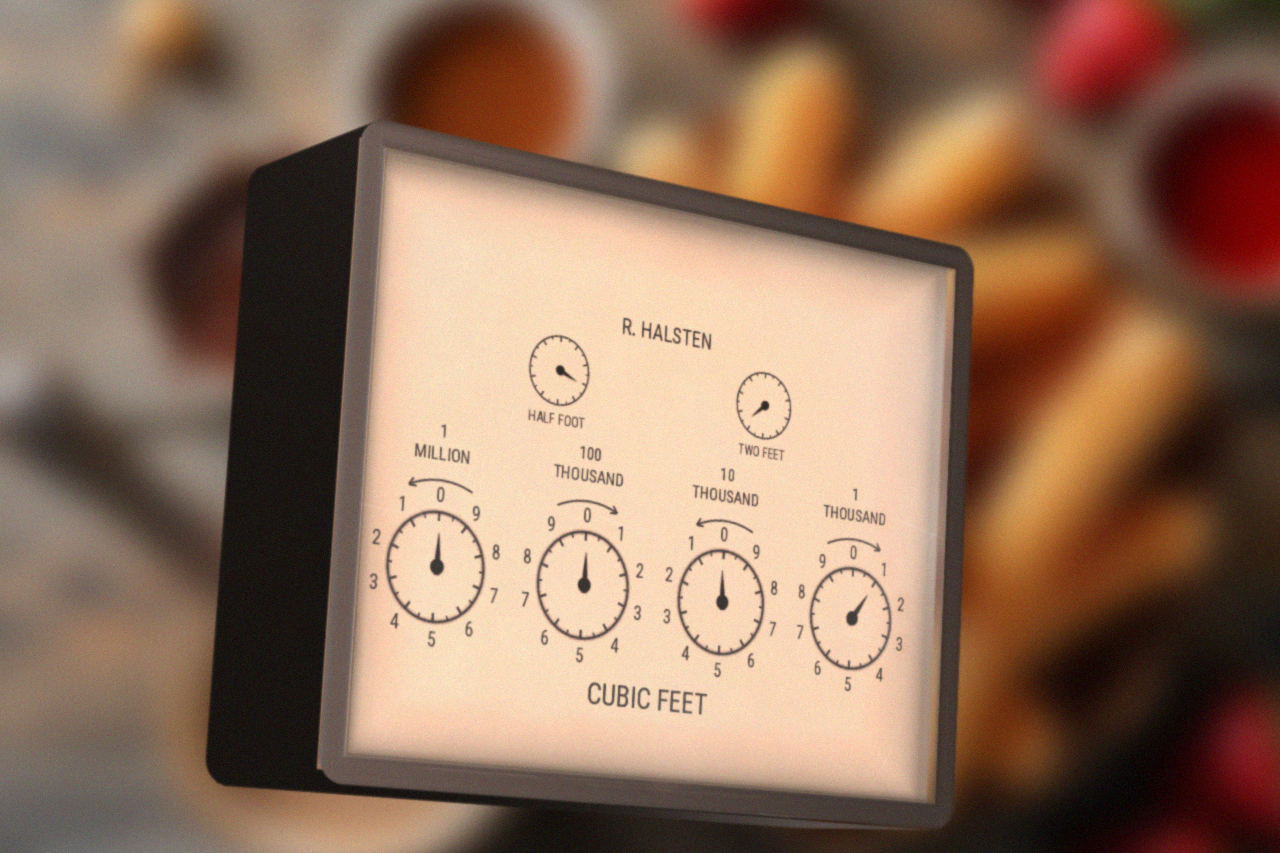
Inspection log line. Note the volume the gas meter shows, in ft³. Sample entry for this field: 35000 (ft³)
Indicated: 100 (ft³)
